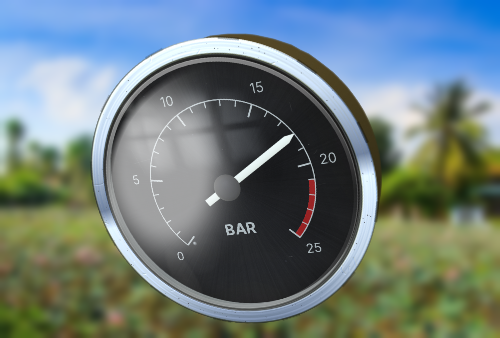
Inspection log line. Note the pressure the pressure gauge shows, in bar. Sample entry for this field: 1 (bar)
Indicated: 18 (bar)
